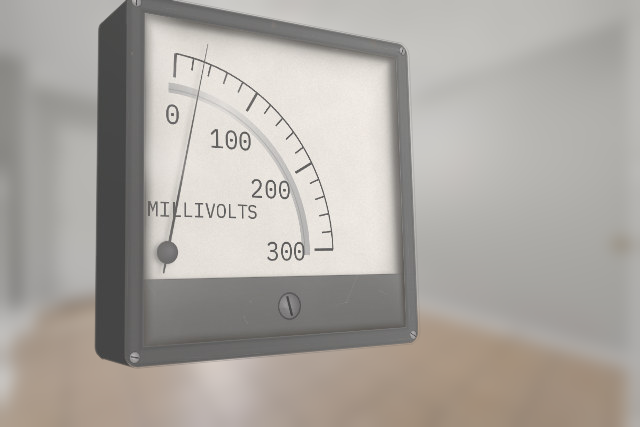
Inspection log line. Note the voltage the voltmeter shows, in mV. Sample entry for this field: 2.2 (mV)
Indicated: 30 (mV)
